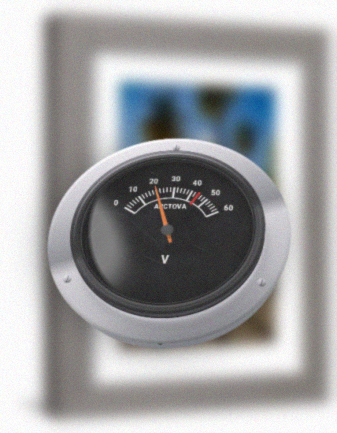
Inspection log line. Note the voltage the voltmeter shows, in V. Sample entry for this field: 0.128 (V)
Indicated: 20 (V)
